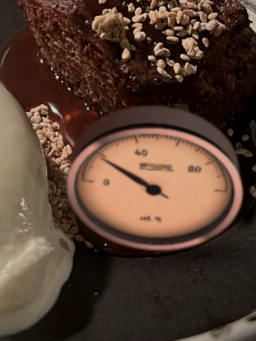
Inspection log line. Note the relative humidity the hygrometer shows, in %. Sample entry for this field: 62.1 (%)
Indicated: 20 (%)
